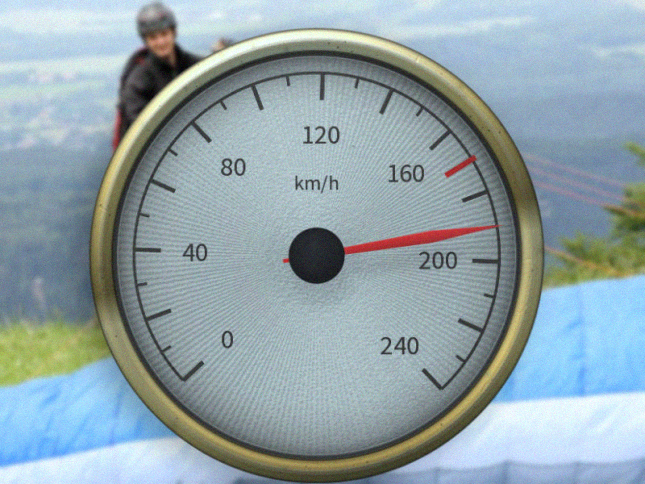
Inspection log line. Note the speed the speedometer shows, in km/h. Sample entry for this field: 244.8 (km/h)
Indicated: 190 (km/h)
